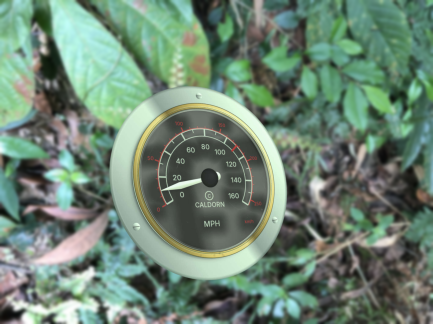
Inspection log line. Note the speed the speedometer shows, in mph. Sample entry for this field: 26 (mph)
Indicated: 10 (mph)
